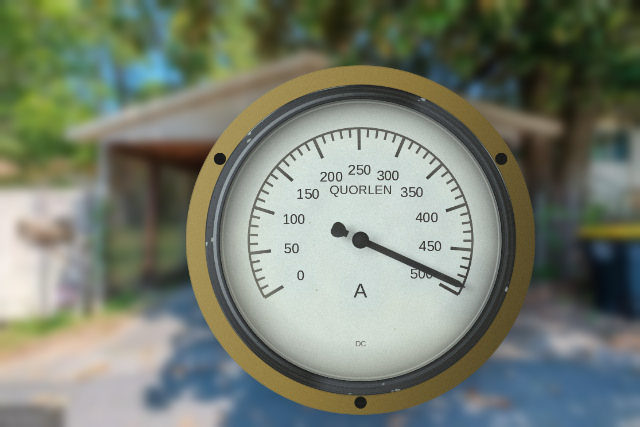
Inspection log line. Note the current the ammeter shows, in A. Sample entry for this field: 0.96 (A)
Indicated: 490 (A)
